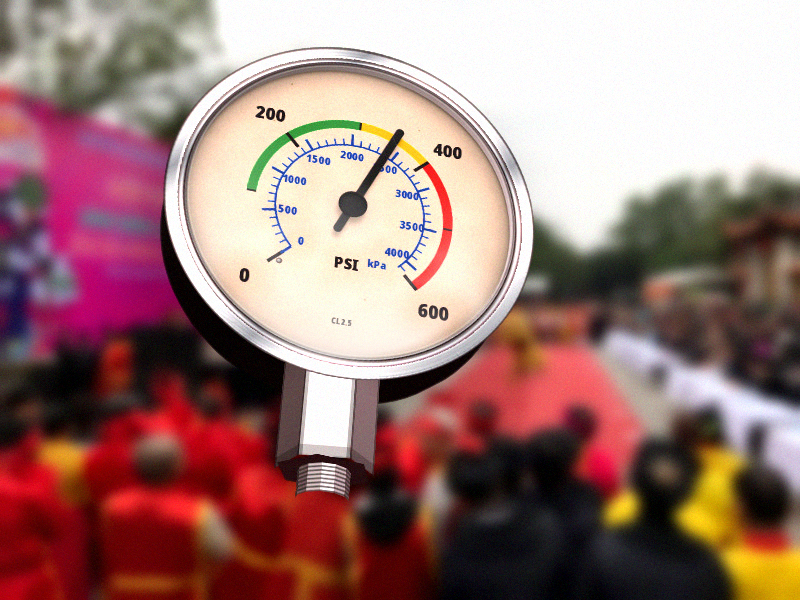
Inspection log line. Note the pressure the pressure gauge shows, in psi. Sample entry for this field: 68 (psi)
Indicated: 350 (psi)
